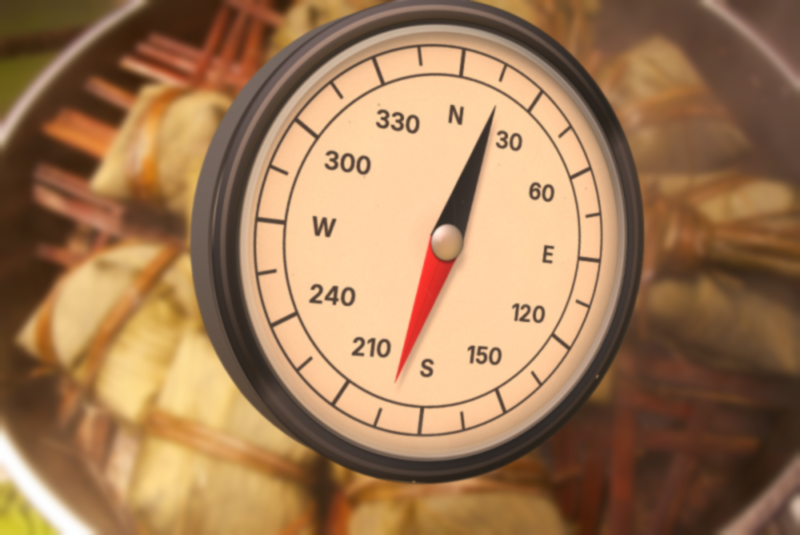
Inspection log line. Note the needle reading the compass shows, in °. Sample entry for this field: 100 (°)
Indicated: 195 (°)
